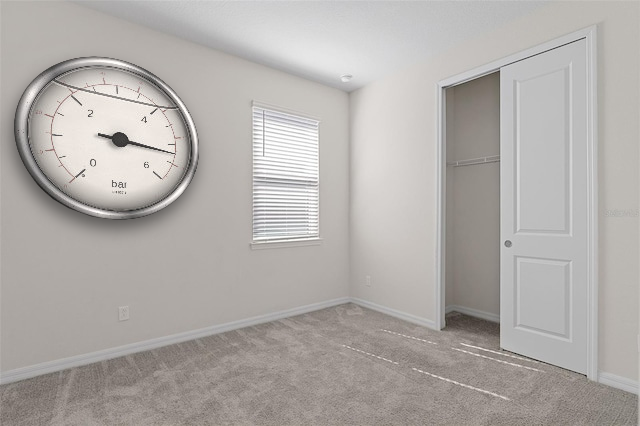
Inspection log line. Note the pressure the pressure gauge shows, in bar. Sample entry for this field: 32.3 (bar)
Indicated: 5.25 (bar)
